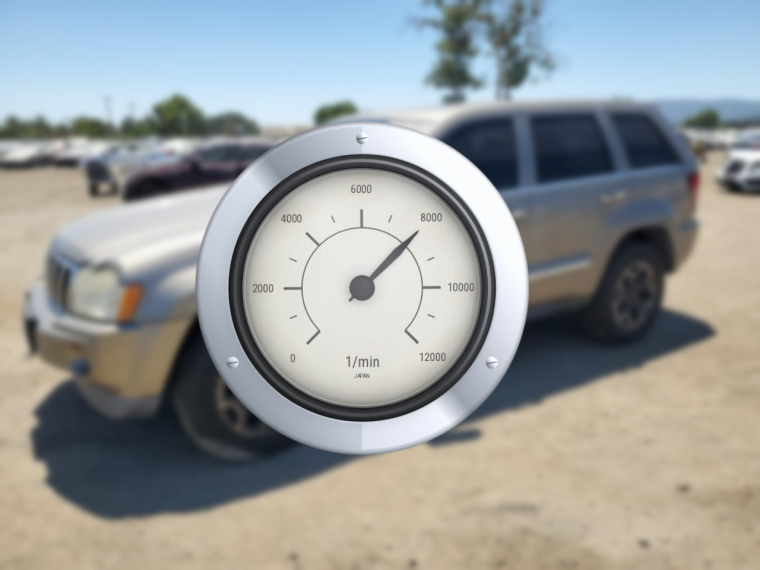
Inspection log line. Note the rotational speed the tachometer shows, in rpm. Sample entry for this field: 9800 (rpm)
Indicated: 8000 (rpm)
